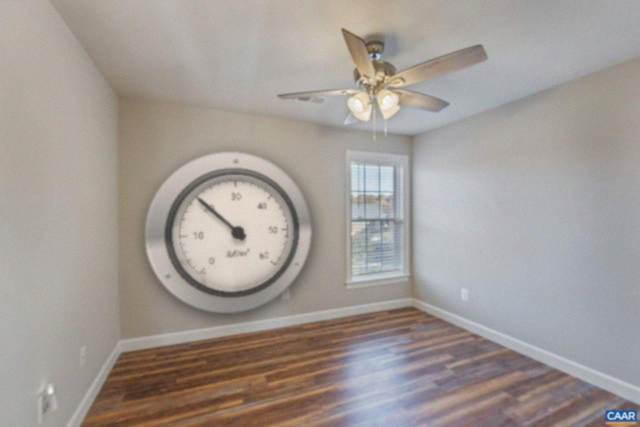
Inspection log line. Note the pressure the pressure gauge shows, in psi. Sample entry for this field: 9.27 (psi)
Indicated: 20 (psi)
